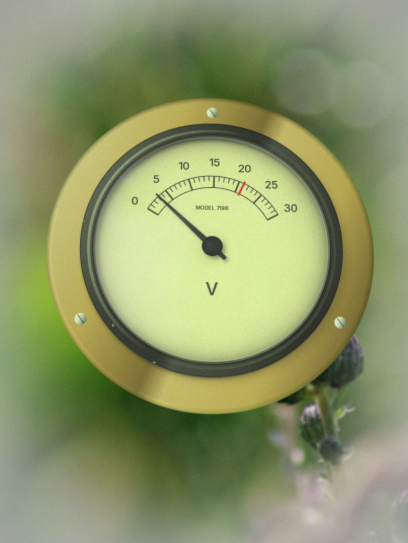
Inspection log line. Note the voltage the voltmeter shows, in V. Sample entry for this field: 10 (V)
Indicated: 3 (V)
